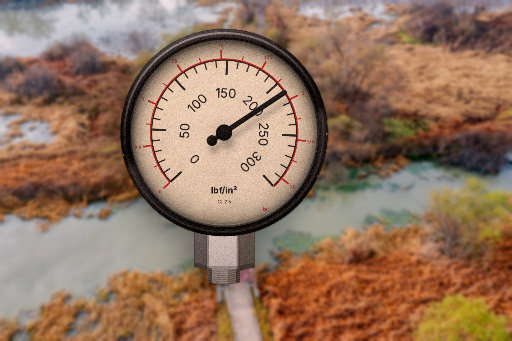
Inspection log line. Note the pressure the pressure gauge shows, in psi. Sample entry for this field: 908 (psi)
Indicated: 210 (psi)
